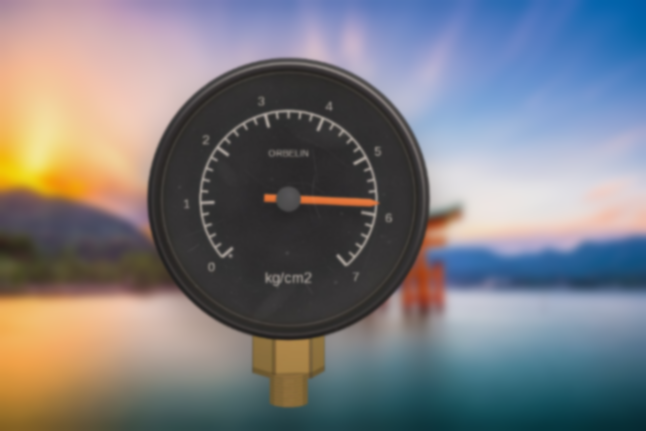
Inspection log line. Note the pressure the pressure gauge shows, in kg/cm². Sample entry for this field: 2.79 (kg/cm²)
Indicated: 5.8 (kg/cm²)
